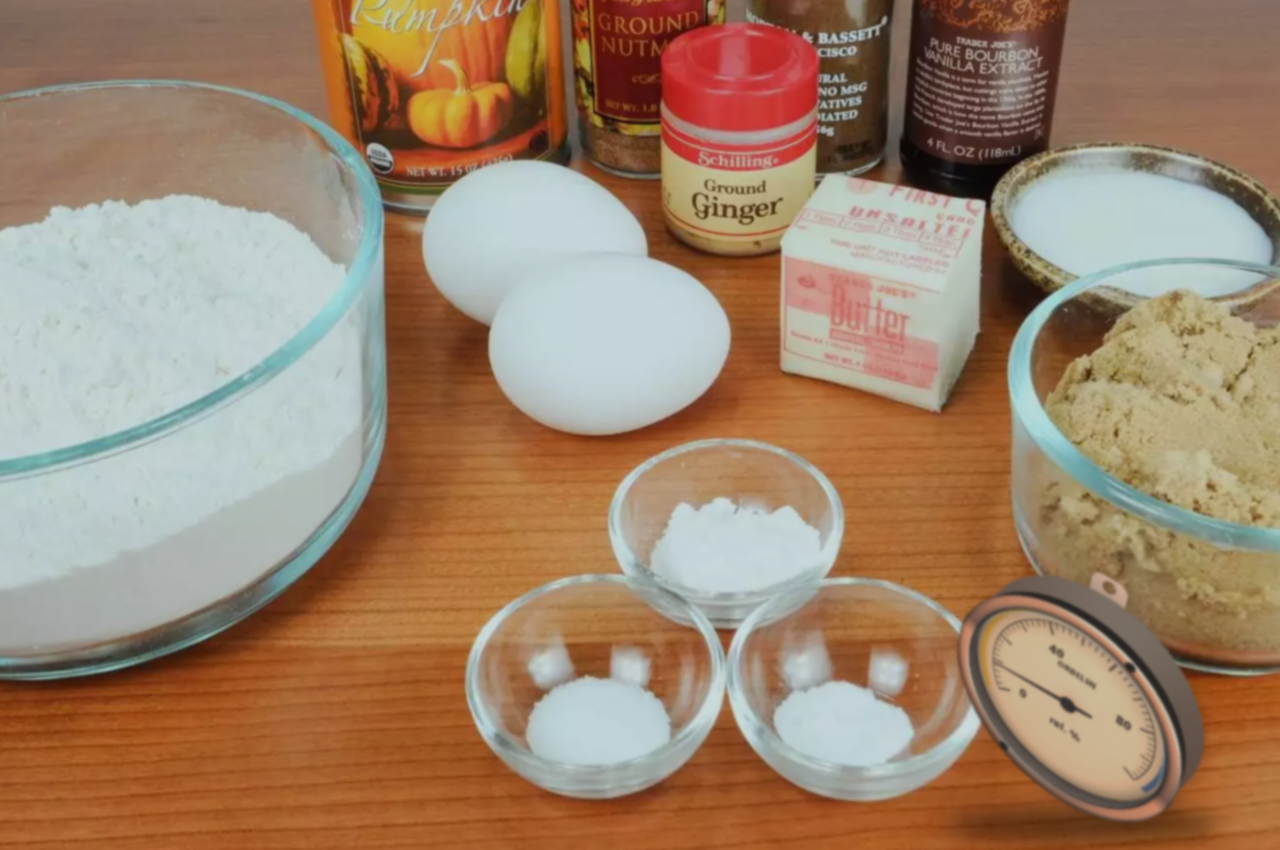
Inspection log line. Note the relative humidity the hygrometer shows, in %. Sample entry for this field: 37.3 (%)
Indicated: 10 (%)
